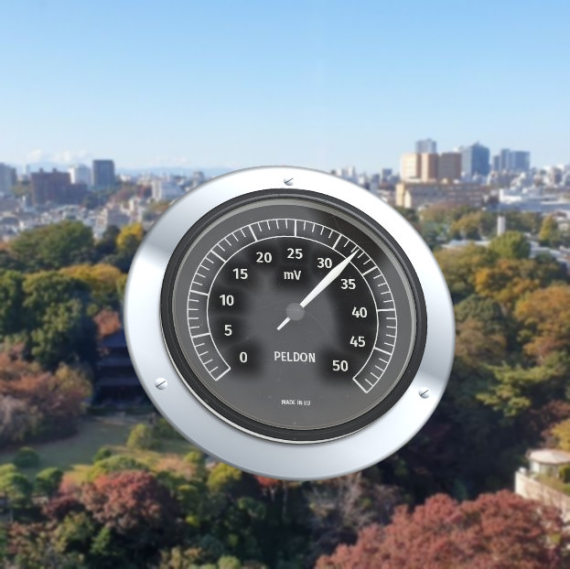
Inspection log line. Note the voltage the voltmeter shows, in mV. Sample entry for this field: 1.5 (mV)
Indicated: 32.5 (mV)
